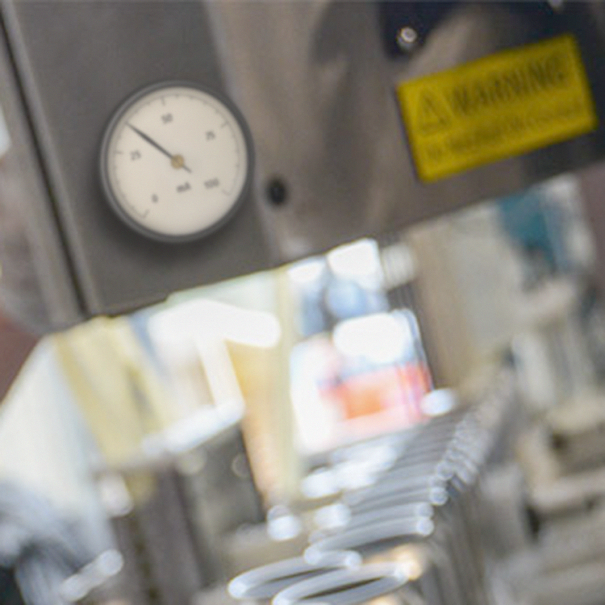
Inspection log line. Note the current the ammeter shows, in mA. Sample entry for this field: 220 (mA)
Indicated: 35 (mA)
